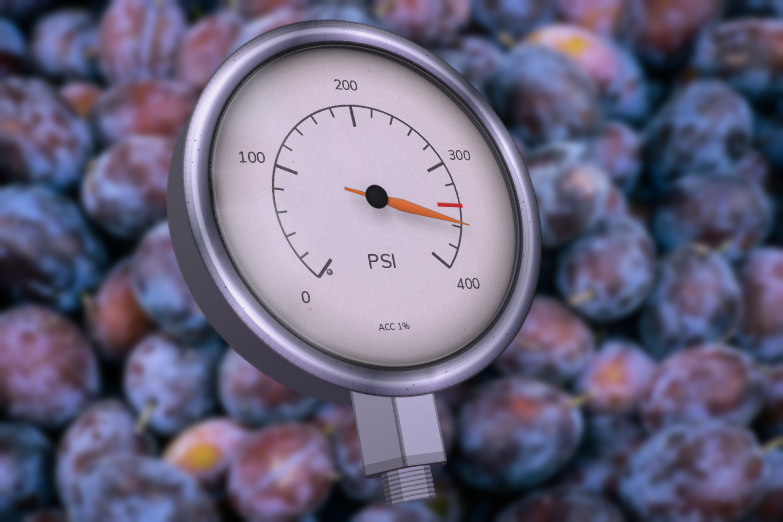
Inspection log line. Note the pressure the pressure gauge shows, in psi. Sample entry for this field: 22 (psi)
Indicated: 360 (psi)
